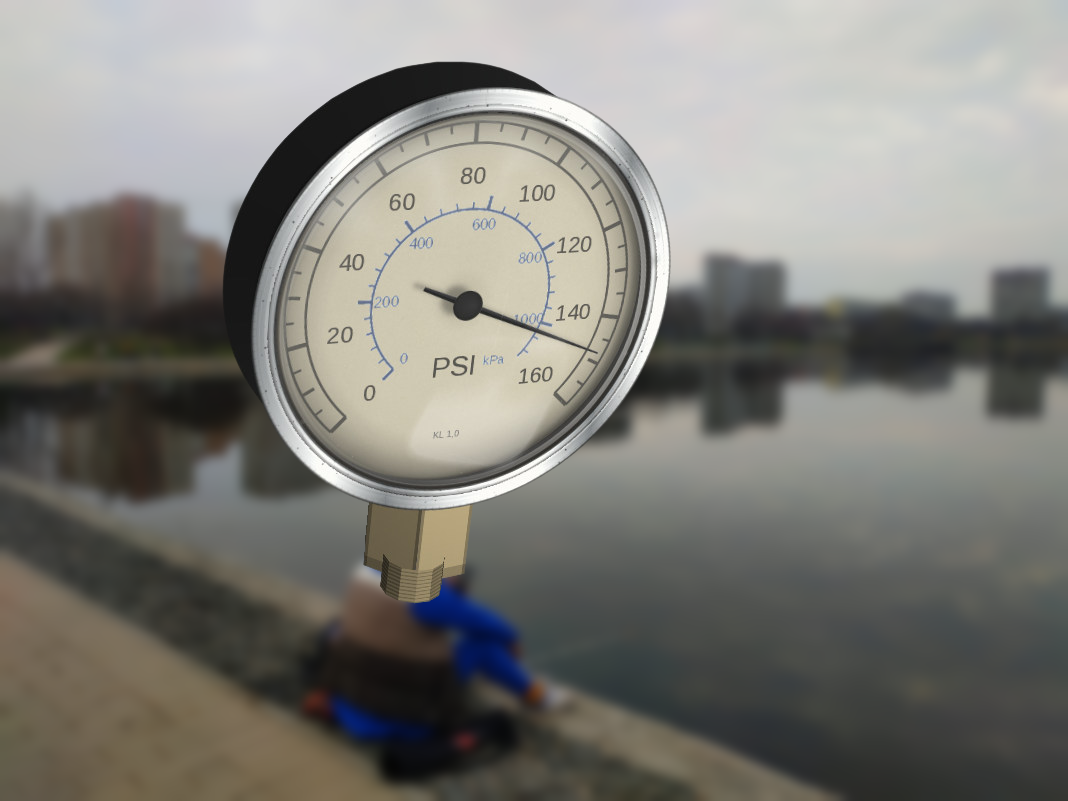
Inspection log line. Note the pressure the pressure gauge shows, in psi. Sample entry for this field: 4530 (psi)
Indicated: 147.5 (psi)
